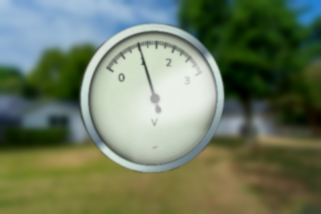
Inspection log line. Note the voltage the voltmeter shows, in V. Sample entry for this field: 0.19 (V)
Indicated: 1 (V)
